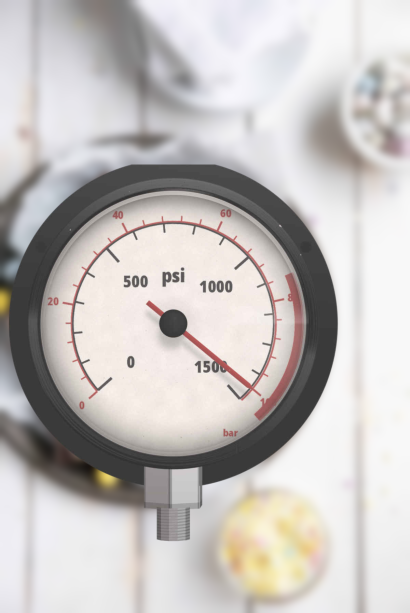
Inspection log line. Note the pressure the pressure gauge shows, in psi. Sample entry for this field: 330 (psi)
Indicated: 1450 (psi)
